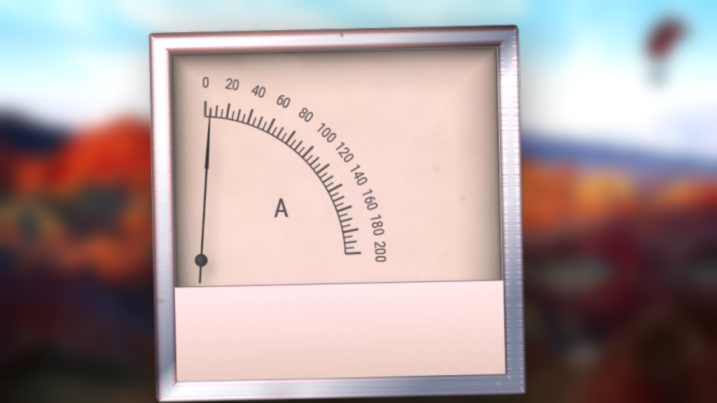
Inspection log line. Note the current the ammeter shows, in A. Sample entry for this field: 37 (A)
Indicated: 5 (A)
